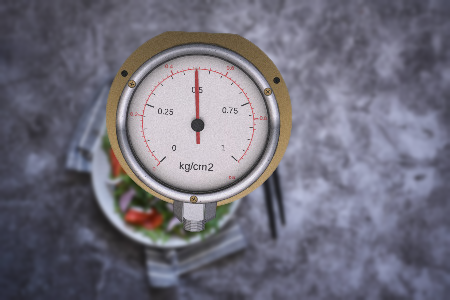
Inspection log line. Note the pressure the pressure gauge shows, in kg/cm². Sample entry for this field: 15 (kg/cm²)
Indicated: 0.5 (kg/cm²)
